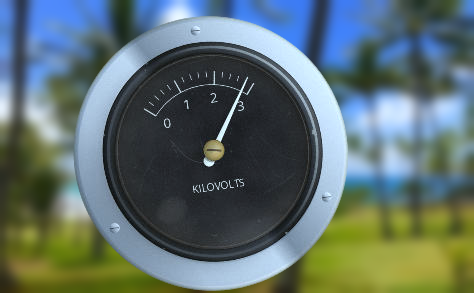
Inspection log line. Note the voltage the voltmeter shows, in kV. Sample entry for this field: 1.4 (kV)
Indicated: 2.8 (kV)
